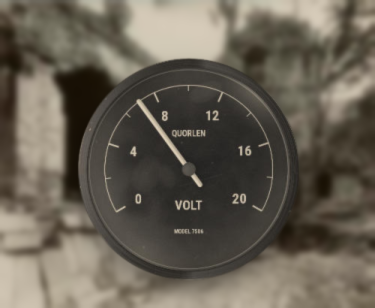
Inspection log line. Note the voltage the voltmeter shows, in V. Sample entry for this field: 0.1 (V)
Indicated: 7 (V)
